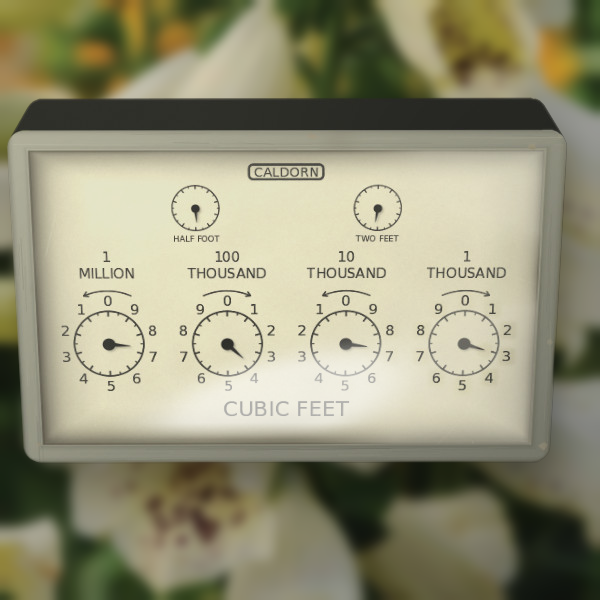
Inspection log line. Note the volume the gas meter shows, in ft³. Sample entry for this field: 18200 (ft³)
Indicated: 737300 (ft³)
